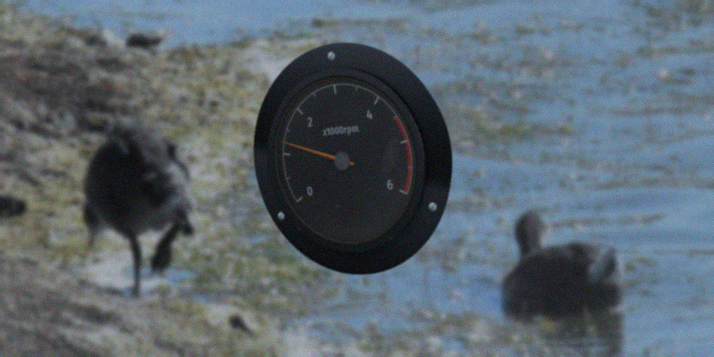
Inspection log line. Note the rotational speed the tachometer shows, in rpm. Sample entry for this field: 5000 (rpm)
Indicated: 1250 (rpm)
